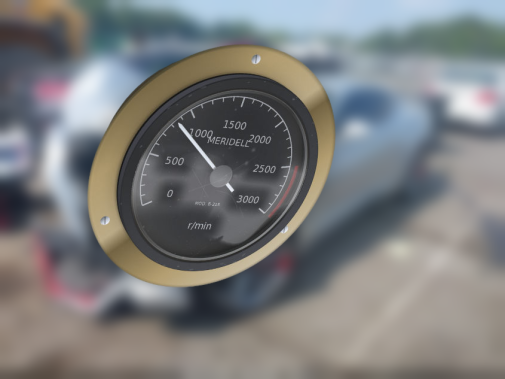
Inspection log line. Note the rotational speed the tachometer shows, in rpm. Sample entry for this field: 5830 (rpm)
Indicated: 850 (rpm)
